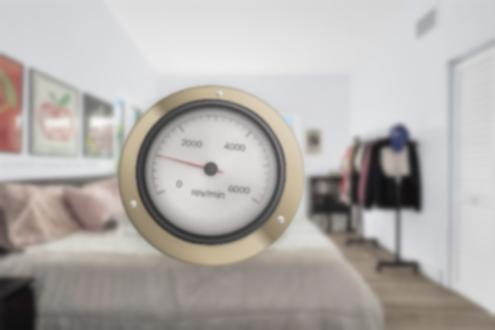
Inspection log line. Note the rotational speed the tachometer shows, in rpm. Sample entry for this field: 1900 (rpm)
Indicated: 1000 (rpm)
